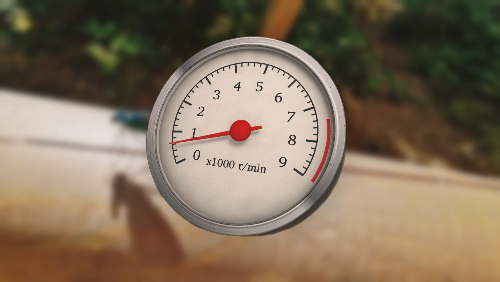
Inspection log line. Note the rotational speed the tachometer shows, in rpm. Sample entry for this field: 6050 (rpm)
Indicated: 600 (rpm)
